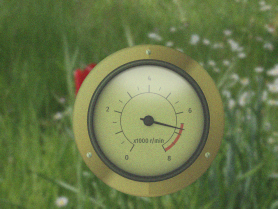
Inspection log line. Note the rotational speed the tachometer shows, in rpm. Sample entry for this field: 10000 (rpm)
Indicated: 6750 (rpm)
